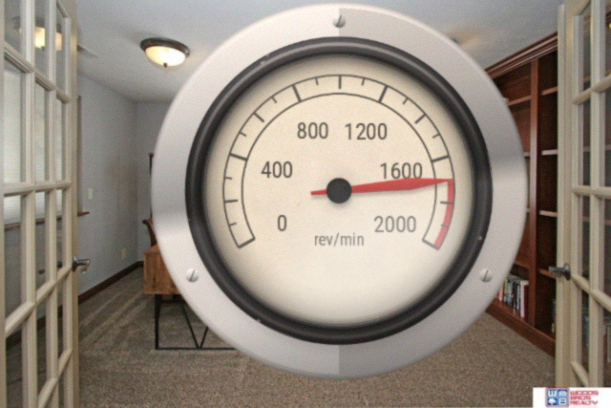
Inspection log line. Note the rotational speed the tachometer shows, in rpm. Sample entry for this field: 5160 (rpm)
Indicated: 1700 (rpm)
